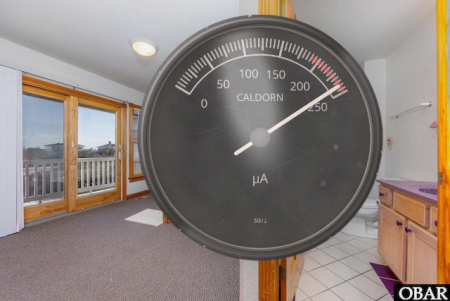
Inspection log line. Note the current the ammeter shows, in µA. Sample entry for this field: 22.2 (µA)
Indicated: 240 (µA)
